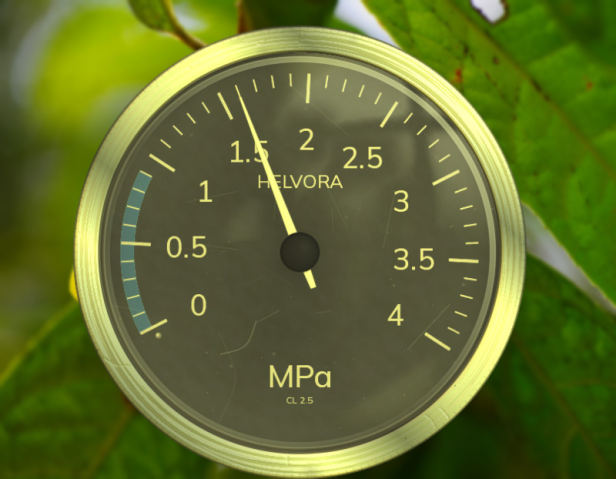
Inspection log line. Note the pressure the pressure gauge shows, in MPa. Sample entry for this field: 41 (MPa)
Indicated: 1.6 (MPa)
